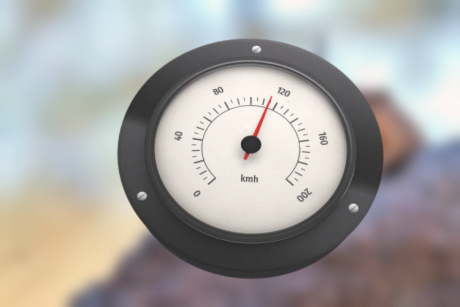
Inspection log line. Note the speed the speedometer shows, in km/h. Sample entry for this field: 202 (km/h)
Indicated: 115 (km/h)
